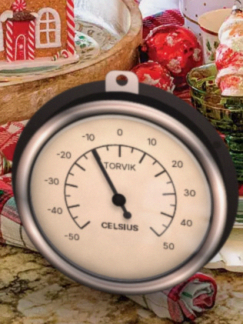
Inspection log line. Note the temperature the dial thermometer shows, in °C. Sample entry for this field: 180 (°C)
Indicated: -10 (°C)
